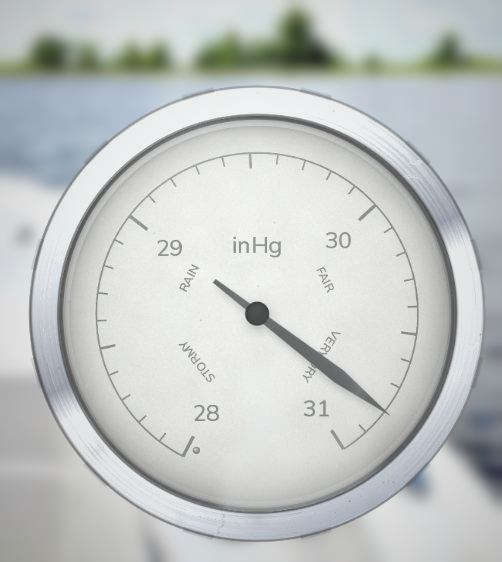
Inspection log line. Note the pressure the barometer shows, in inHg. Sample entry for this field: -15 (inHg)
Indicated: 30.8 (inHg)
